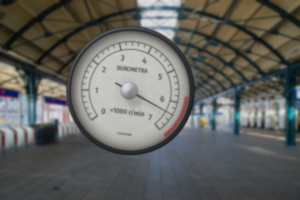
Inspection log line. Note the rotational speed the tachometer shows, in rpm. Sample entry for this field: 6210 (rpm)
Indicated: 6400 (rpm)
